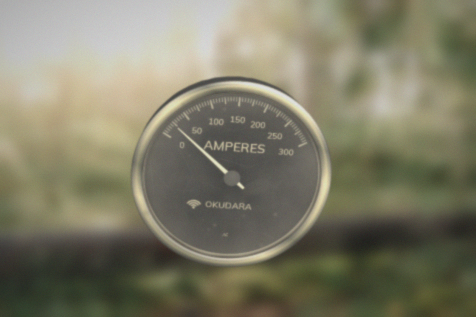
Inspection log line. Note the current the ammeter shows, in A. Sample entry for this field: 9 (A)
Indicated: 25 (A)
